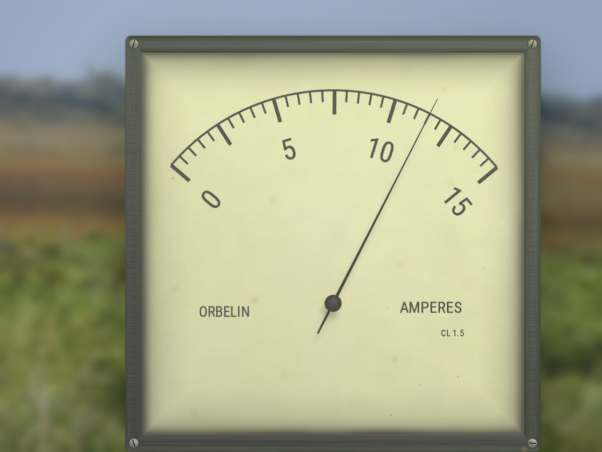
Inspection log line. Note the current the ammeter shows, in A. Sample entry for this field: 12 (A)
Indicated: 11.5 (A)
